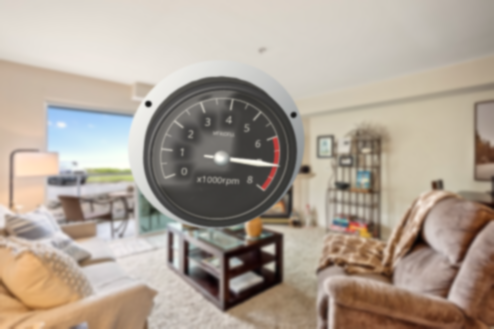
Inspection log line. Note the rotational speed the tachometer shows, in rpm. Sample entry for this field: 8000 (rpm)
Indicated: 7000 (rpm)
